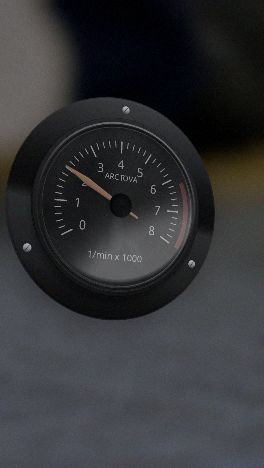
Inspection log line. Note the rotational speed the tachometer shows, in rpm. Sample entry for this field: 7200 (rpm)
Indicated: 2000 (rpm)
